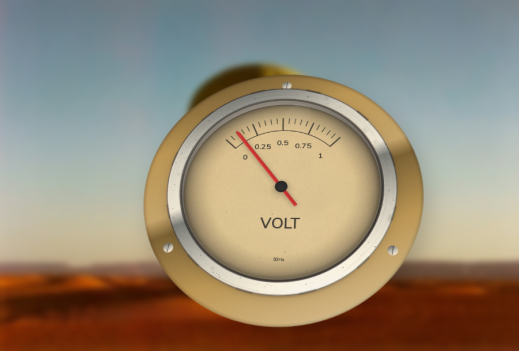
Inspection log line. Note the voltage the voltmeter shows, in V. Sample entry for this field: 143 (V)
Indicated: 0.1 (V)
